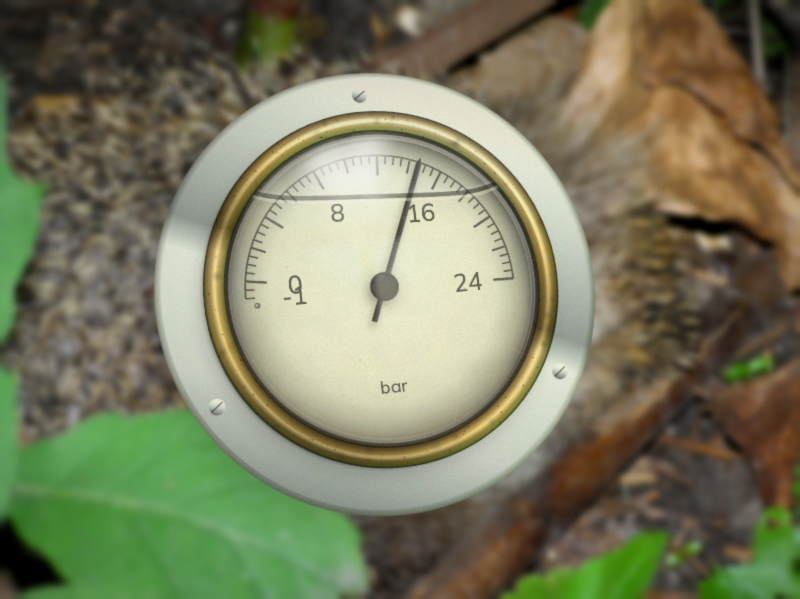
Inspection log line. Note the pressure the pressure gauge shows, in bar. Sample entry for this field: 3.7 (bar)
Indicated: 14.5 (bar)
